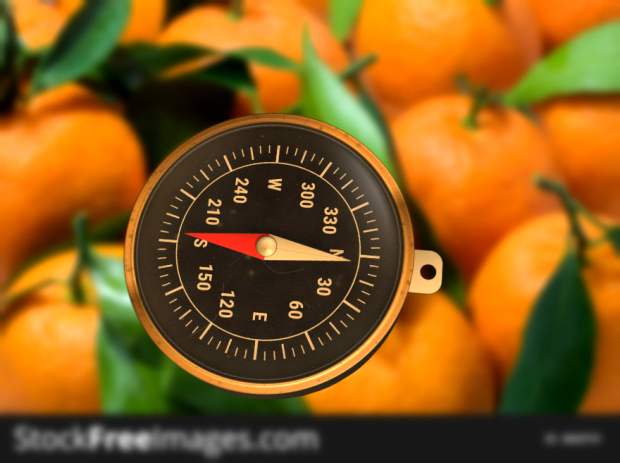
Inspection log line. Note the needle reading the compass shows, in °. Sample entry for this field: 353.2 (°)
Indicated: 185 (°)
